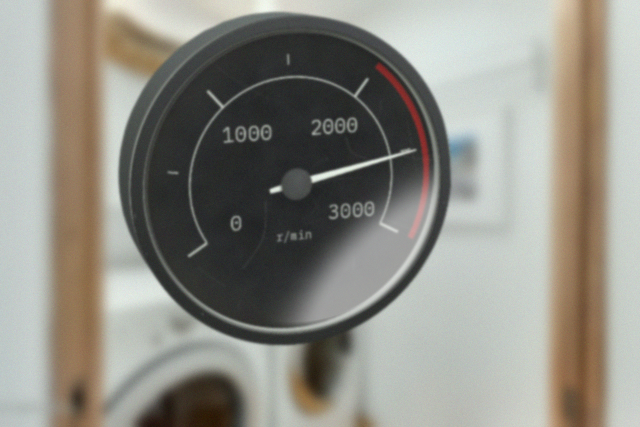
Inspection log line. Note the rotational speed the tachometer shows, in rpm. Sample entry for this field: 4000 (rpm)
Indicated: 2500 (rpm)
